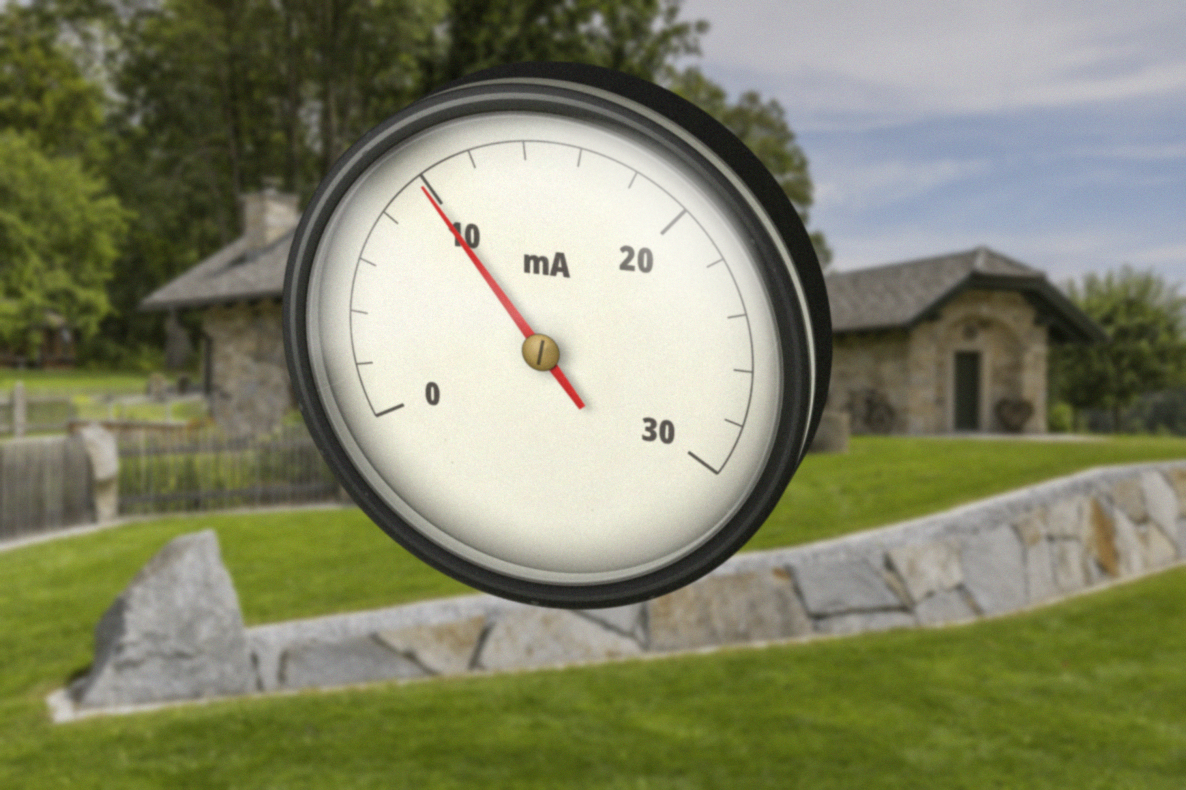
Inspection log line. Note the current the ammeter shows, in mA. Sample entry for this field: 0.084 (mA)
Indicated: 10 (mA)
